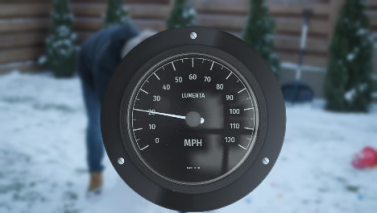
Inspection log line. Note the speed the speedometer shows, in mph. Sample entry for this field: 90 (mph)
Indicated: 20 (mph)
